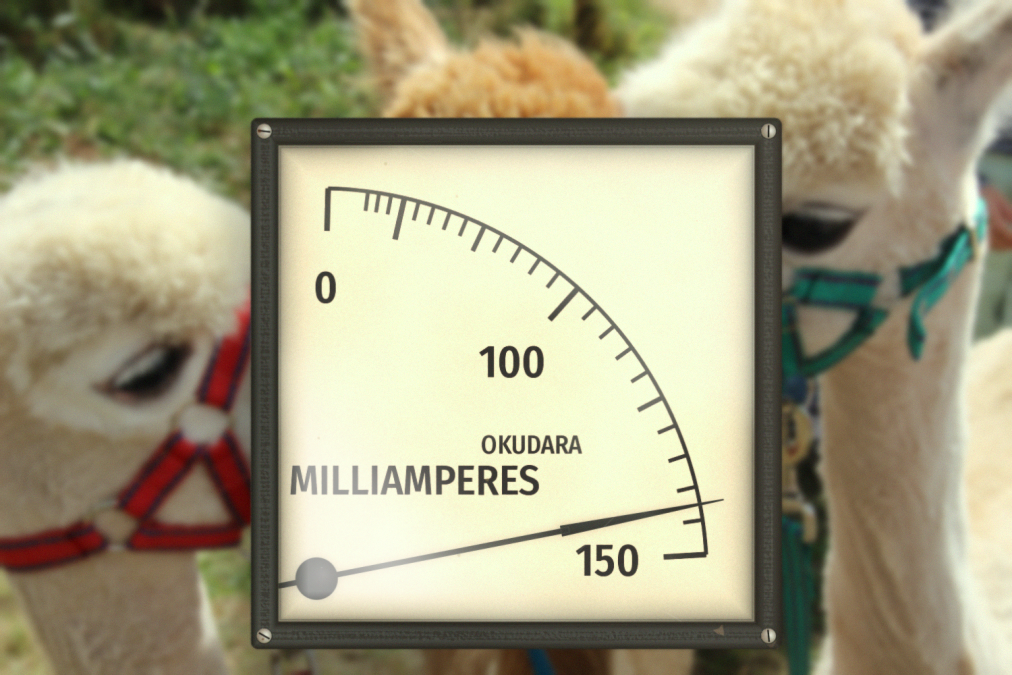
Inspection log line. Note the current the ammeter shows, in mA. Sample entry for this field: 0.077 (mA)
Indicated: 142.5 (mA)
